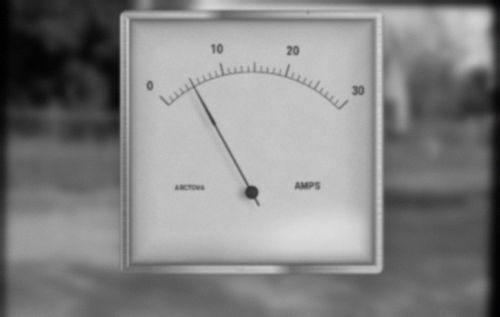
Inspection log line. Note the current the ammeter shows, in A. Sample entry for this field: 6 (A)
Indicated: 5 (A)
